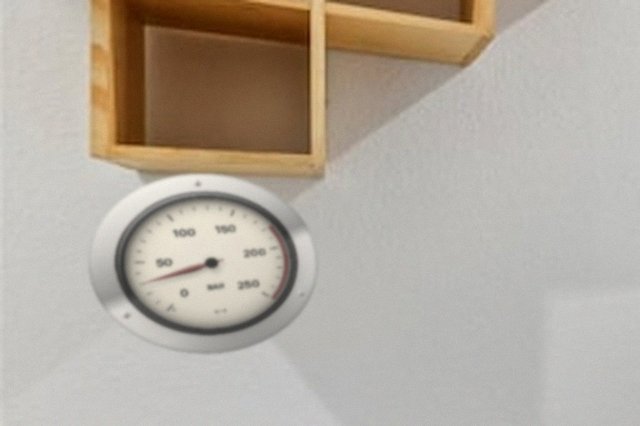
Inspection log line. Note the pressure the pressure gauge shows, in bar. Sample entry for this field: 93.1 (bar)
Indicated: 30 (bar)
